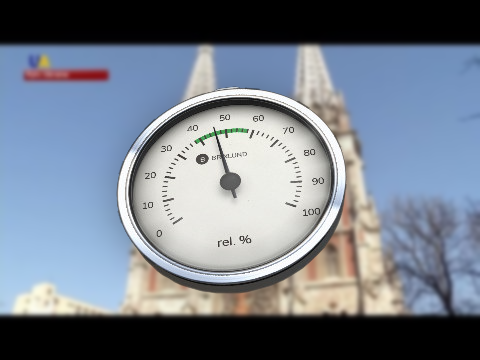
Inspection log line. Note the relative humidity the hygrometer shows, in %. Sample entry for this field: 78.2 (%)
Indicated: 46 (%)
